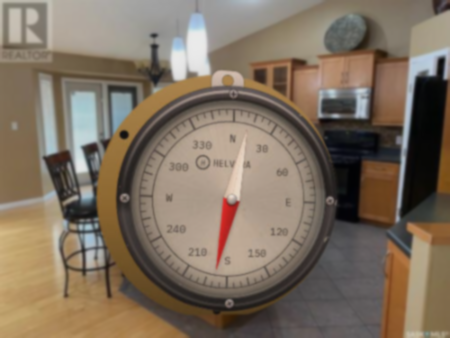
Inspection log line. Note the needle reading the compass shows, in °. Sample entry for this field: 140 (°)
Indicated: 190 (°)
